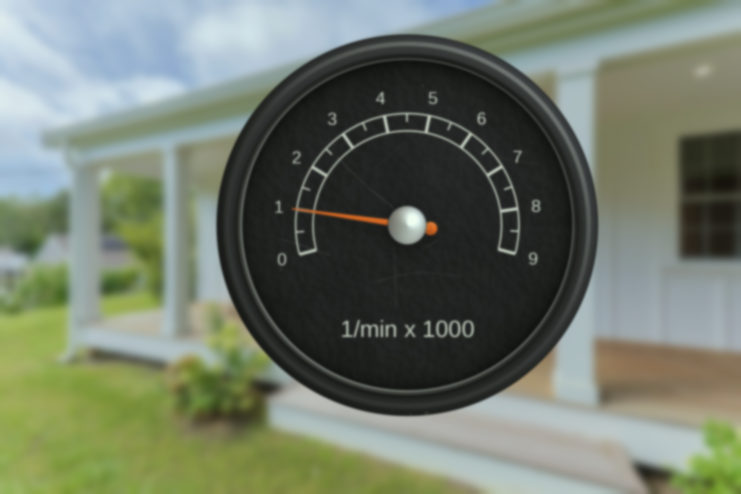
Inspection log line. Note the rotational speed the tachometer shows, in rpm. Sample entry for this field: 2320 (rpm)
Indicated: 1000 (rpm)
